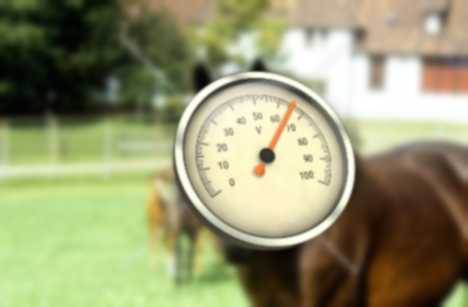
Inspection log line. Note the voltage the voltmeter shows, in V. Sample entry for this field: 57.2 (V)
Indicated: 65 (V)
